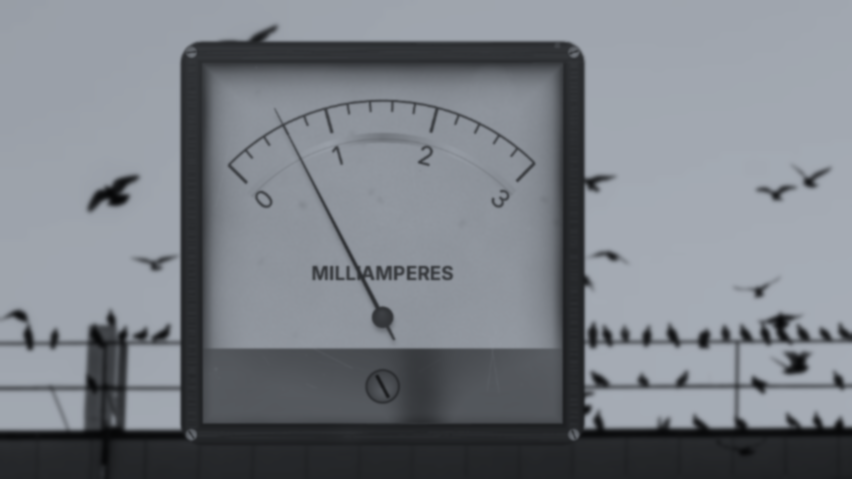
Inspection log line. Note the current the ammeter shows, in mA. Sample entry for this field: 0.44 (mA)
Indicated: 0.6 (mA)
